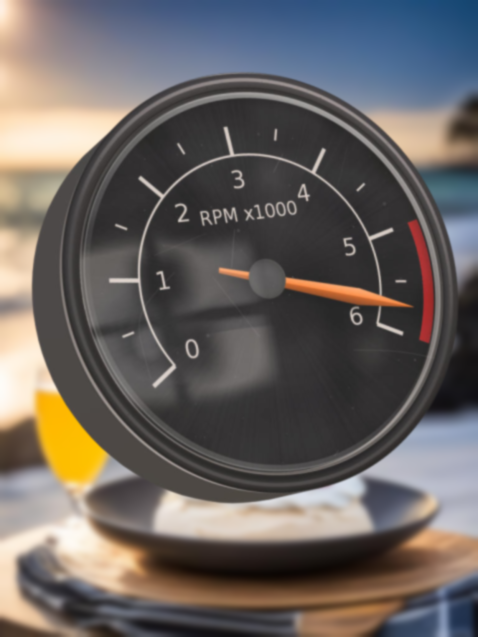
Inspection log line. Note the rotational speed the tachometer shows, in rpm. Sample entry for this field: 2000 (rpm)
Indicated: 5750 (rpm)
